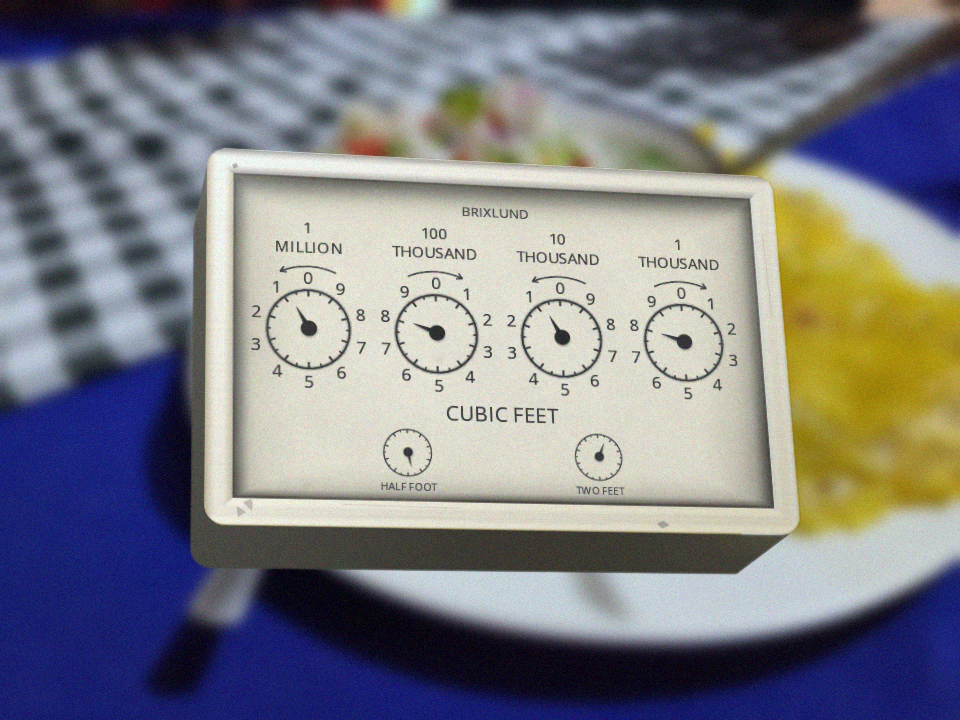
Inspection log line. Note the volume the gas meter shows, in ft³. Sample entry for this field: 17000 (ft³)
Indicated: 80800 (ft³)
